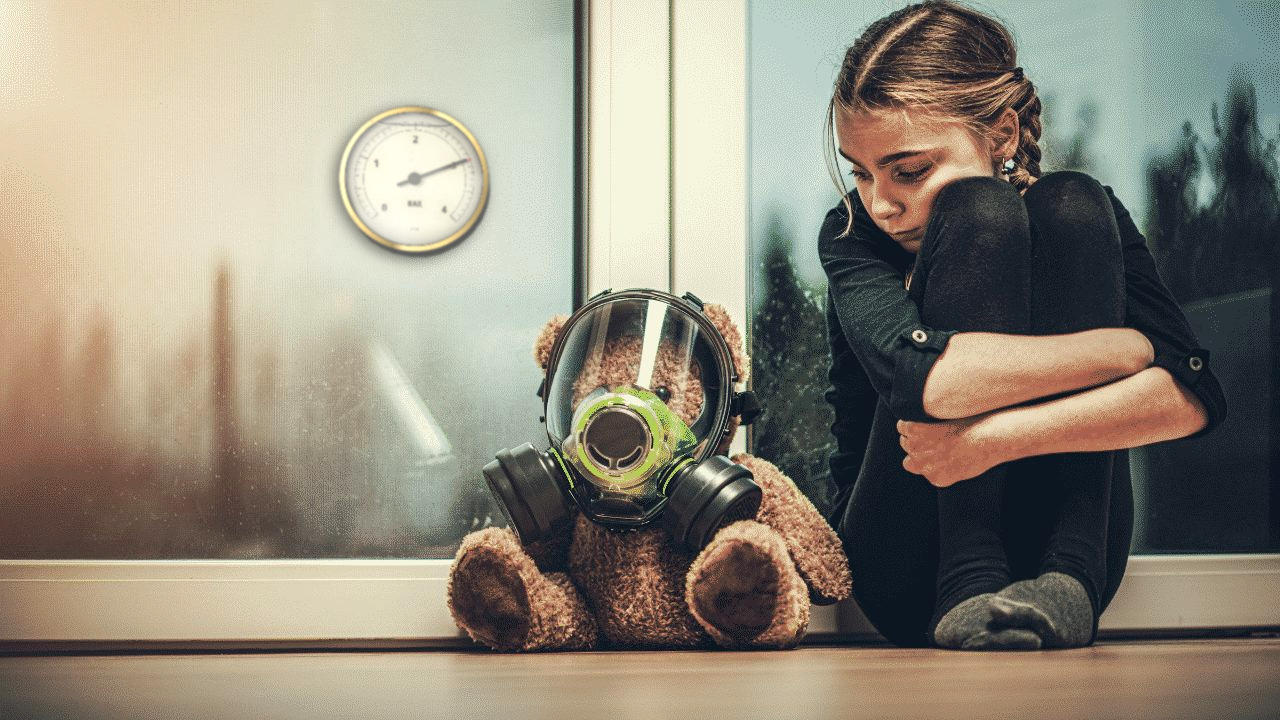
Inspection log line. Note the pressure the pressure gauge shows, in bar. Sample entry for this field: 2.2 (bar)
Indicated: 3 (bar)
